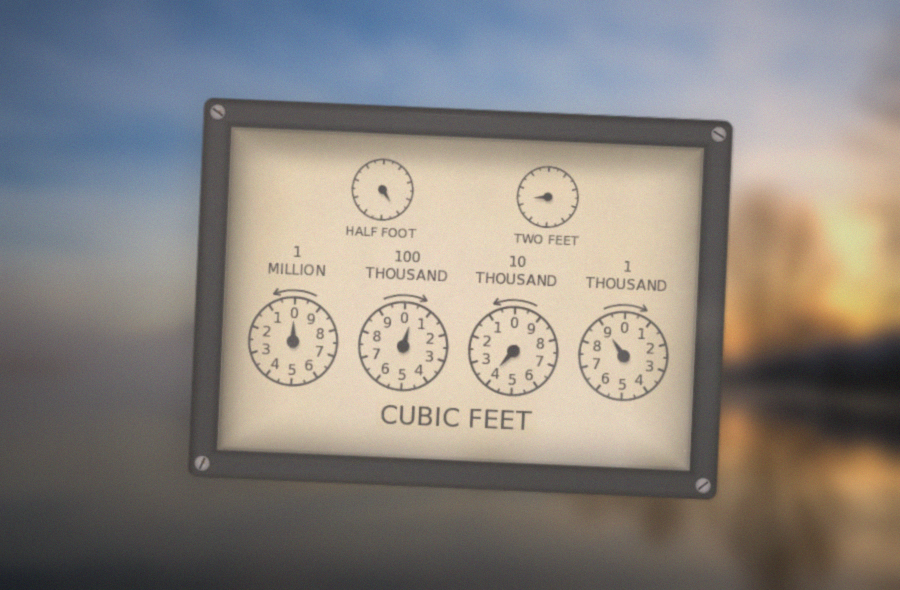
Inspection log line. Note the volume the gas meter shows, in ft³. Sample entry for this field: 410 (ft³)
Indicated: 3900 (ft³)
